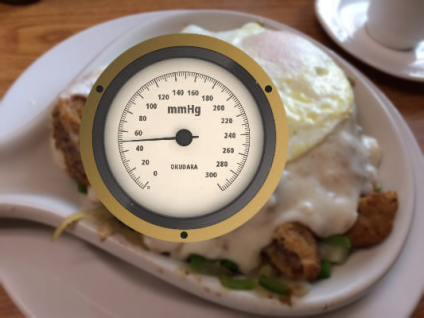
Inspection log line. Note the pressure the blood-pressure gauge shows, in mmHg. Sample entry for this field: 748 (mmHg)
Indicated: 50 (mmHg)
